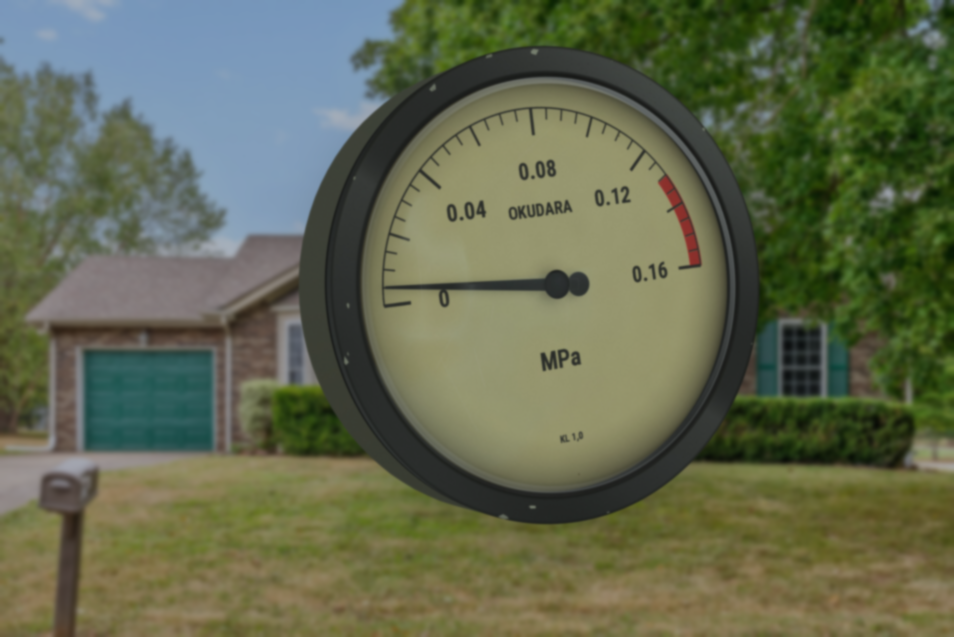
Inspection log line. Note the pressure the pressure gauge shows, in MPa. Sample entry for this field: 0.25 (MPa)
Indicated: 0.005 (MPa)
